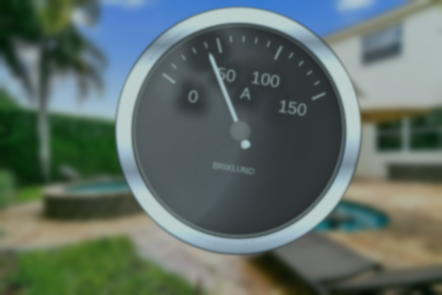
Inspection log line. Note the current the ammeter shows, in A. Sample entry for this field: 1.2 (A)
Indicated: 40 (A)
